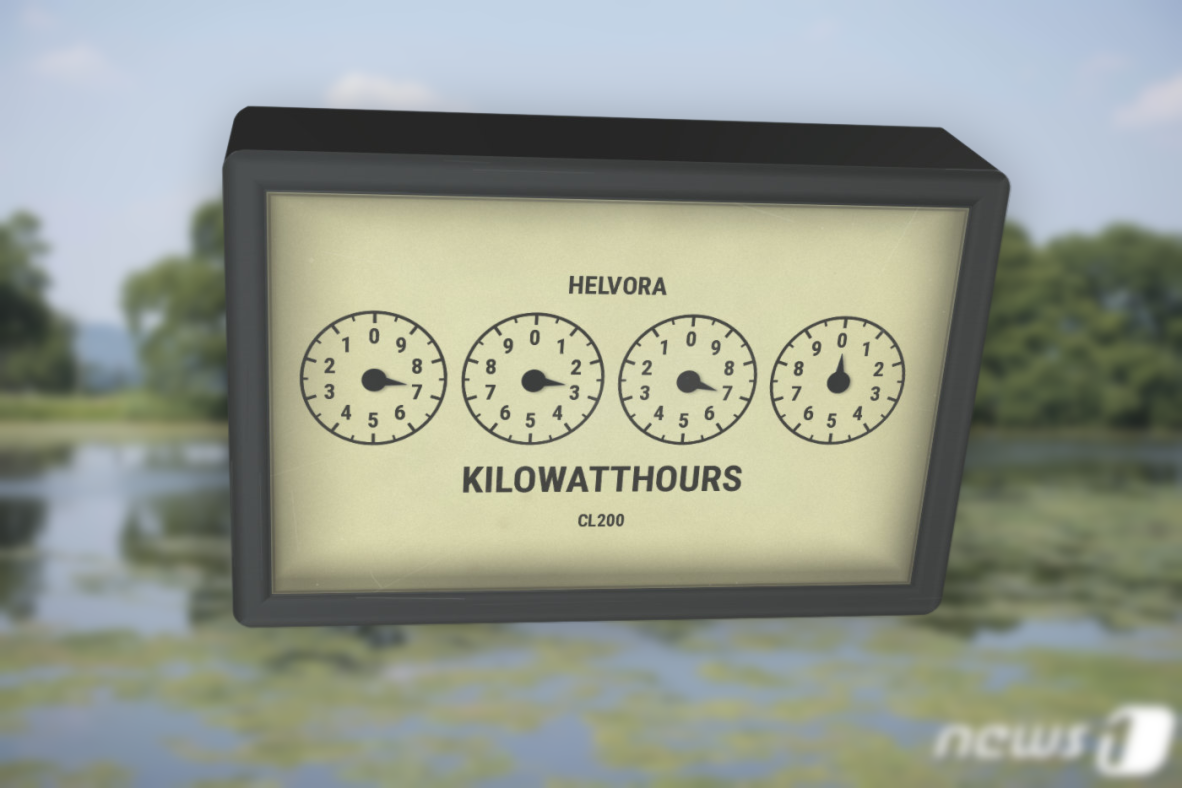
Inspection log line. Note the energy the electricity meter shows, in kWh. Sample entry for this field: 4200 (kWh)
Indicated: 7270 (kWh)
